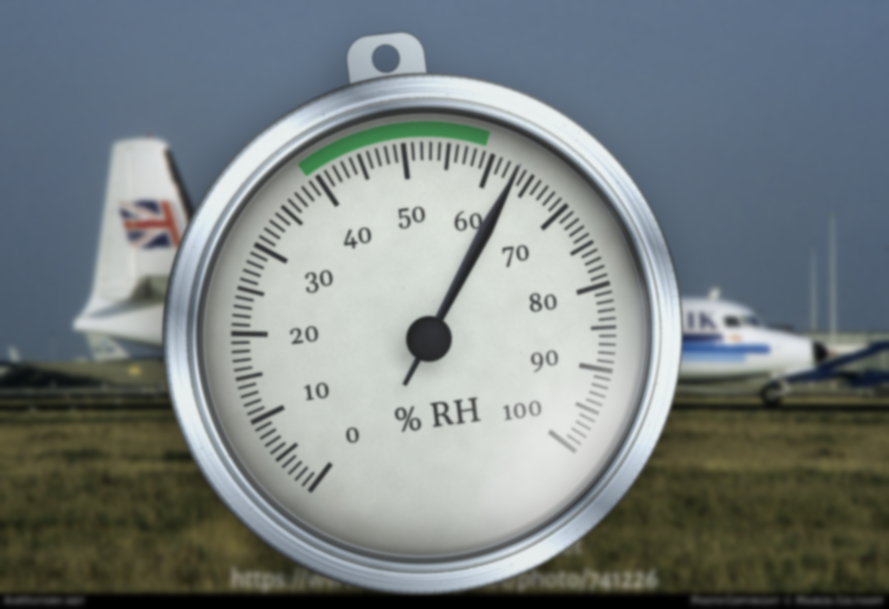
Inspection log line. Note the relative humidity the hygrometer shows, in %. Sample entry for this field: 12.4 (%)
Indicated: 63 (%)
